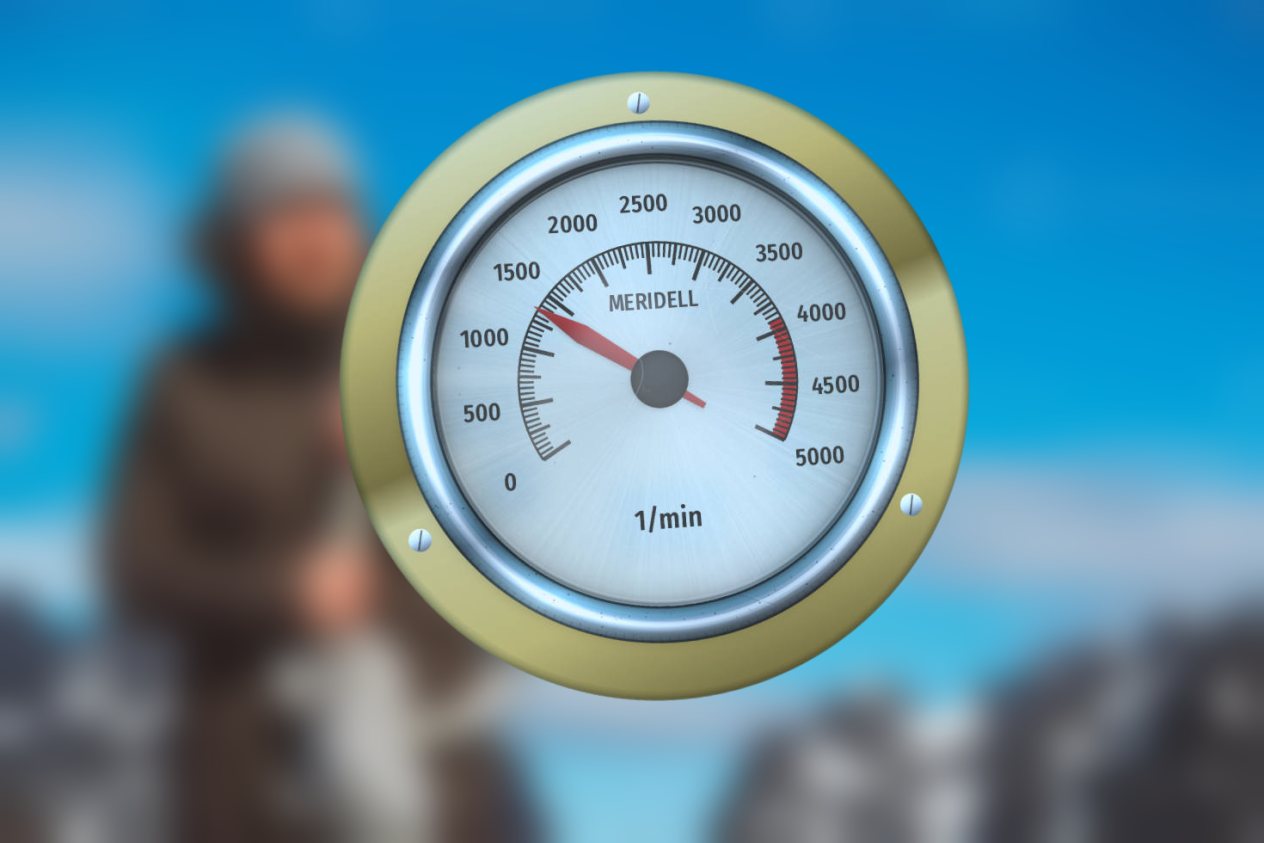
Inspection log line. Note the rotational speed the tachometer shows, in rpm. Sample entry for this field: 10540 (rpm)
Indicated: 1350 (rpm)
